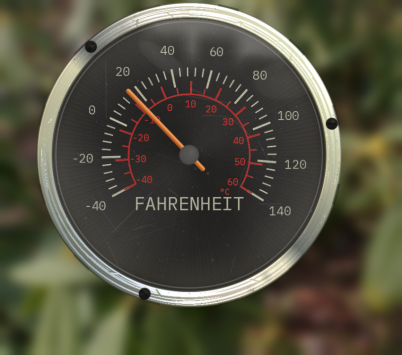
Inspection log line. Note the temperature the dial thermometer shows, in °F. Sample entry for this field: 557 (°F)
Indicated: 16 (°F)
